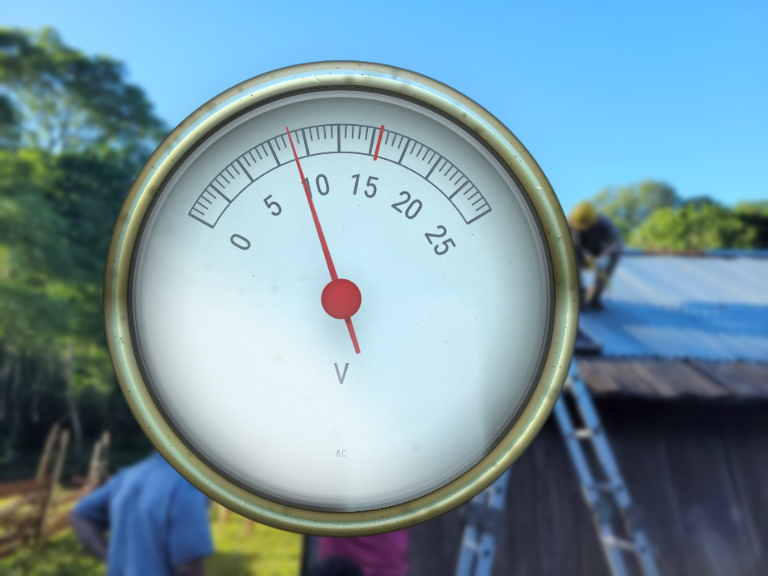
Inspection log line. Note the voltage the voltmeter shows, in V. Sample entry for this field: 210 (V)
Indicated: 9 (V)
